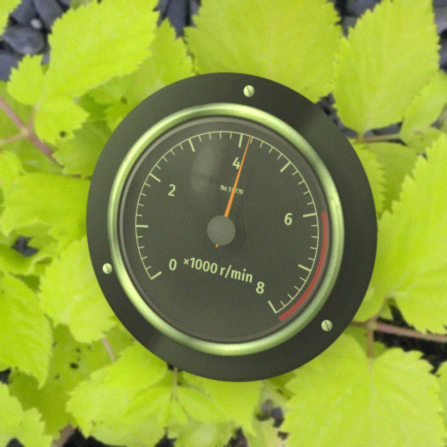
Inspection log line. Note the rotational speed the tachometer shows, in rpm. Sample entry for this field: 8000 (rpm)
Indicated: 4200 (rpm)
